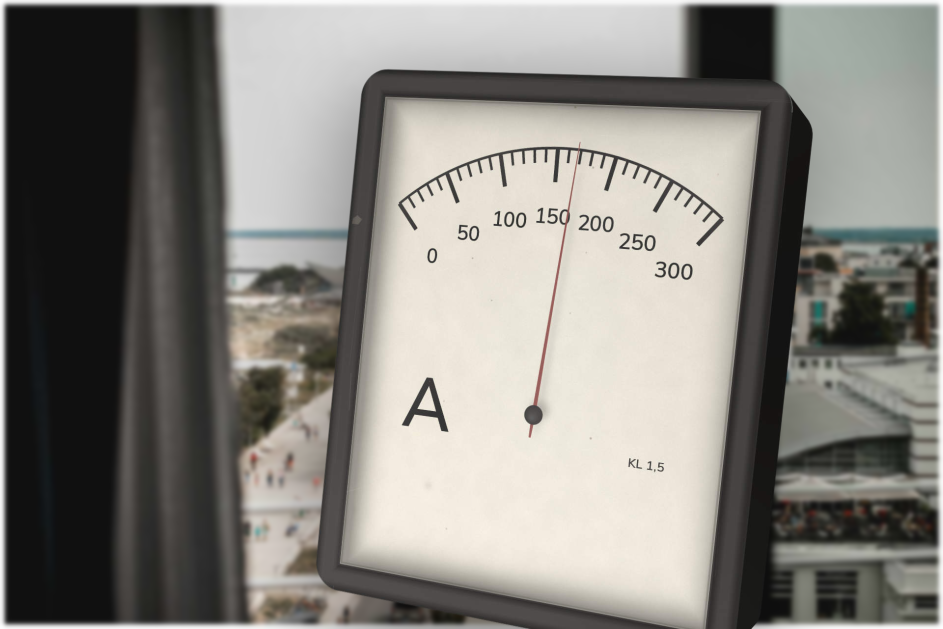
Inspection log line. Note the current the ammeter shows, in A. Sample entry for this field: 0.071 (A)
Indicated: 170 (A)
